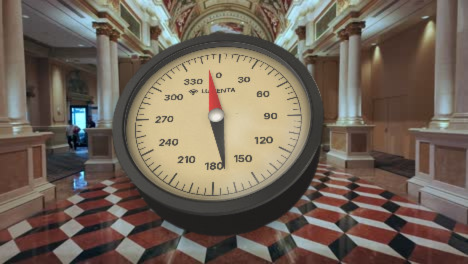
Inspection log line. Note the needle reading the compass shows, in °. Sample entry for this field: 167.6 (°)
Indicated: 350 (°)
